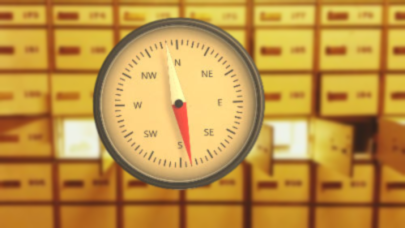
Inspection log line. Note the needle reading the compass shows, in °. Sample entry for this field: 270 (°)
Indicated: 170 (°)
